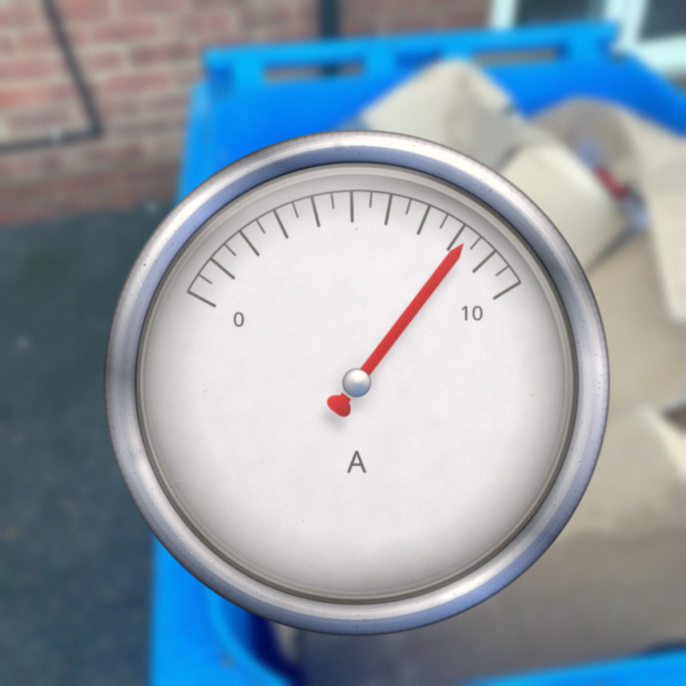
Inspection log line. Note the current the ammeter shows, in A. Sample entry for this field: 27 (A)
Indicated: 8.25 (A)
